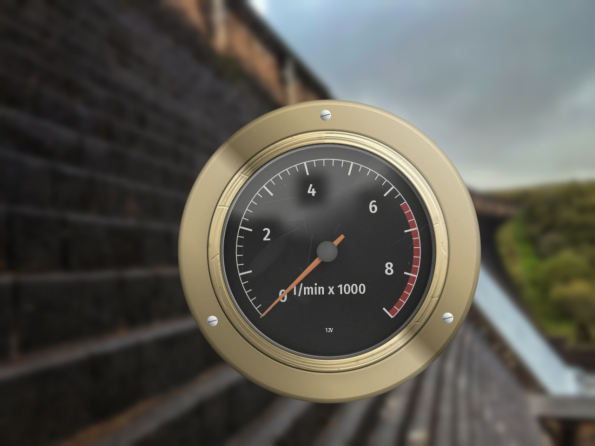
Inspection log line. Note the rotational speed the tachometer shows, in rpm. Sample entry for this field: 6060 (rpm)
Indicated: 0 (rpm)
